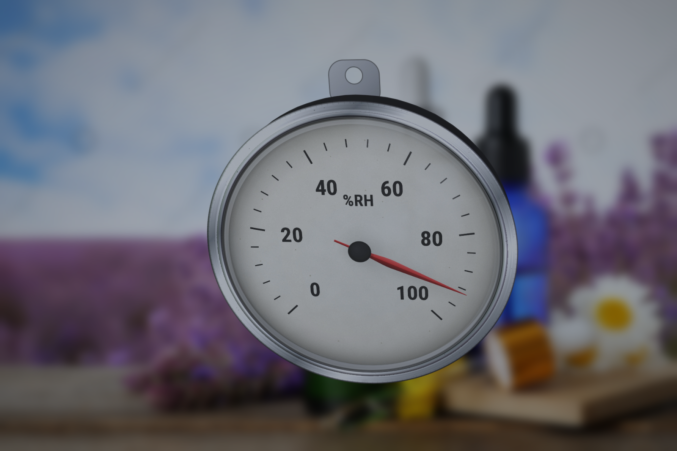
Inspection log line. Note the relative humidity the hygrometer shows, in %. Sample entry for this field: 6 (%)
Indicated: 92 (%)
